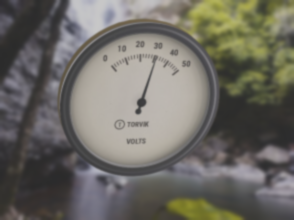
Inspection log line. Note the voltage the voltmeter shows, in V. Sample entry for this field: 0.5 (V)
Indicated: 30 (V)
